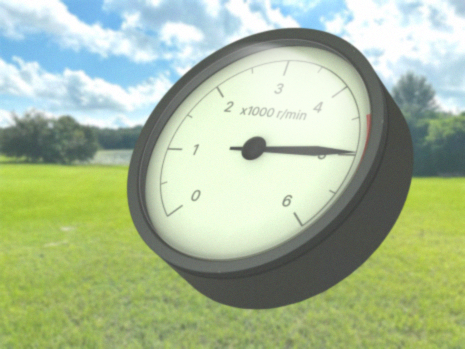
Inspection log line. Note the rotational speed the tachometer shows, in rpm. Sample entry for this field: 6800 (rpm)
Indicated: 5000 (rpm)
